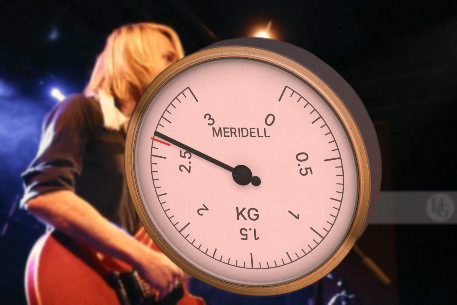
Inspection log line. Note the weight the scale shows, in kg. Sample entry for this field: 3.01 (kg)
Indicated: 2.65 (kg)
